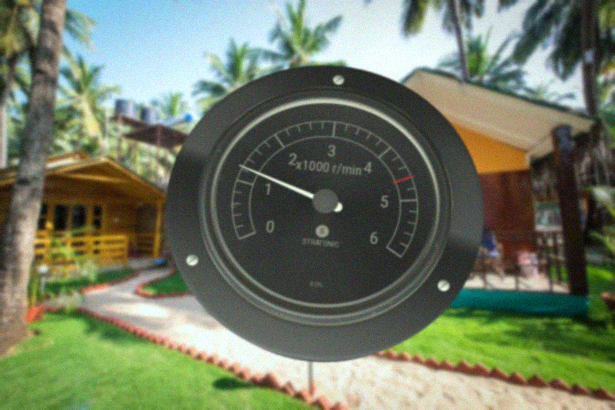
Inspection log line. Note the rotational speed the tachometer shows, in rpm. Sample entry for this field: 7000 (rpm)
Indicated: 1200 (rpm)
